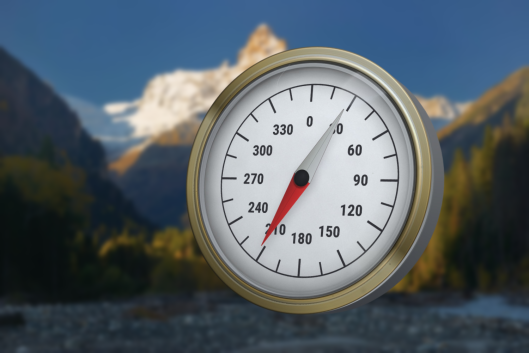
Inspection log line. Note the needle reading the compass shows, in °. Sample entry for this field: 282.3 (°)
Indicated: 210 (°)
